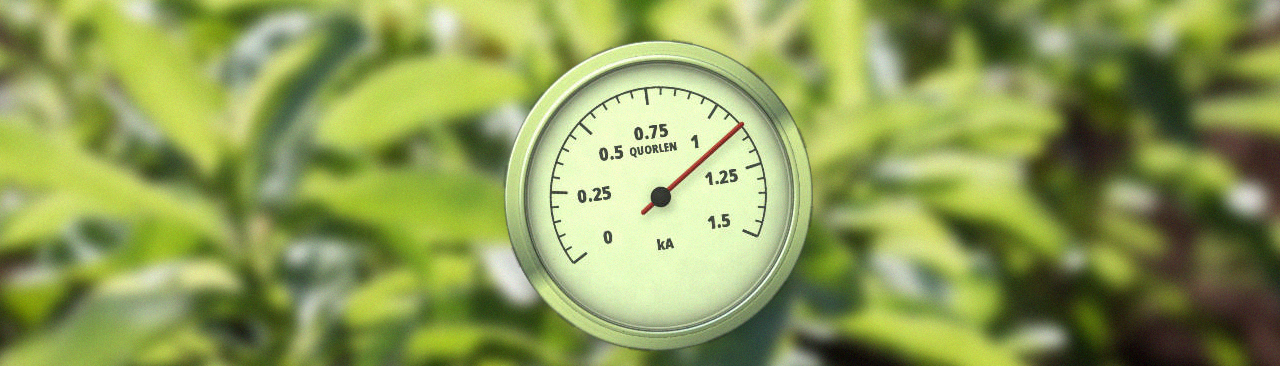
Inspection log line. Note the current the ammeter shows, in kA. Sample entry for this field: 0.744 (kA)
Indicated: 1.1 (kA)
